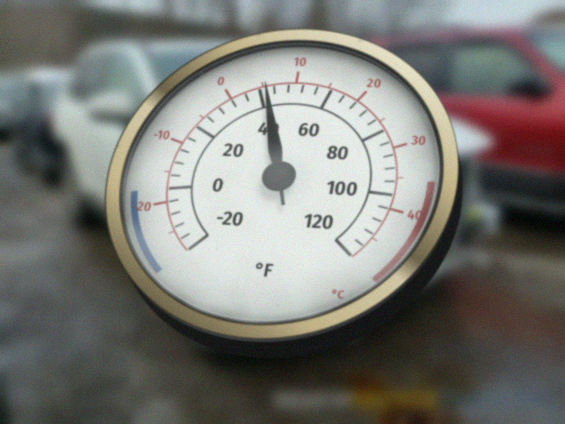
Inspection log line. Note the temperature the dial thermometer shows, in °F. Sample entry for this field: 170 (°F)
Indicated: 42 (°F)
